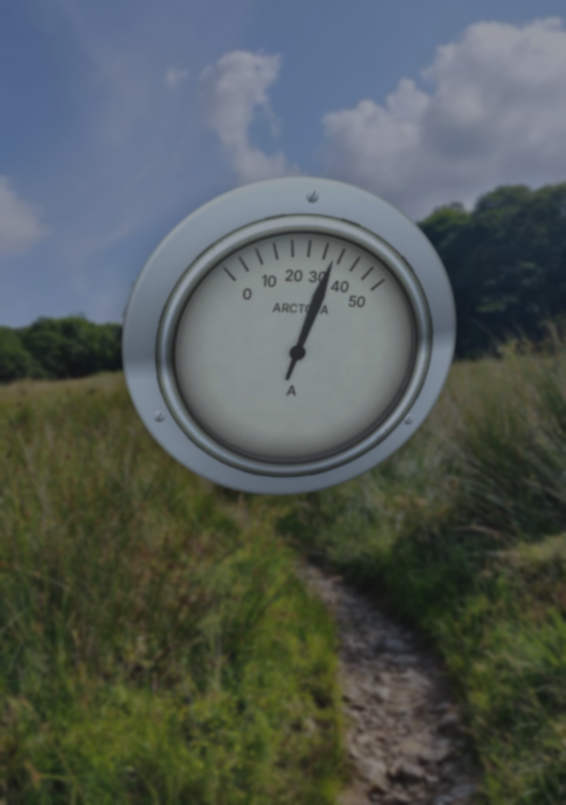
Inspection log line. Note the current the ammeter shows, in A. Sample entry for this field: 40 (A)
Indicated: 32.5 (A)
